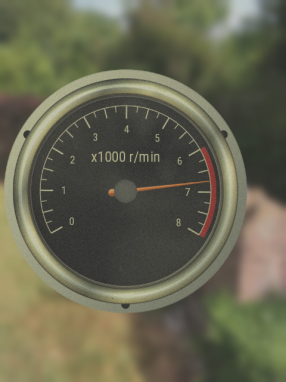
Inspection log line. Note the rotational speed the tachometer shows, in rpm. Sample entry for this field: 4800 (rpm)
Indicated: 6750 (rpm)
